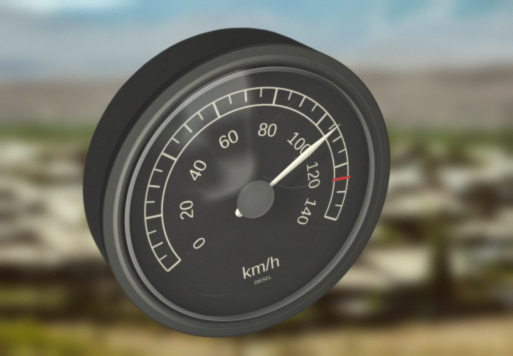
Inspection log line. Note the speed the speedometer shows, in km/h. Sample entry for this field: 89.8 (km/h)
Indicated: 105 (km/h)
